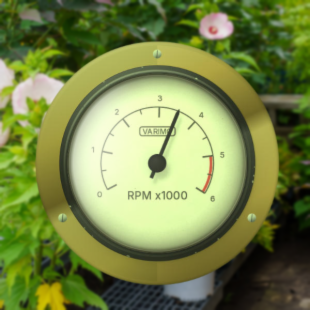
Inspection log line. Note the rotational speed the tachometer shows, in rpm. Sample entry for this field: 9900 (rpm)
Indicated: 3500 (rpm)
